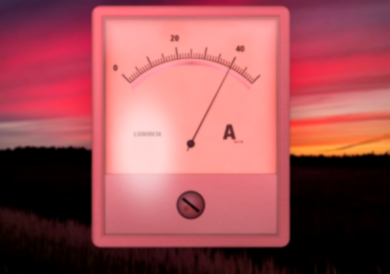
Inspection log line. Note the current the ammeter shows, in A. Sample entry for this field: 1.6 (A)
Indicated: 40 (A)
